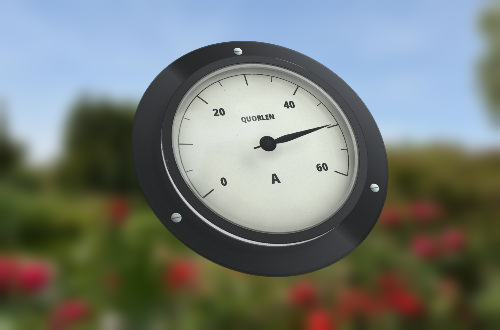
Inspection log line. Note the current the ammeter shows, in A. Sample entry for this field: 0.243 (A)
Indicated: 50 (A)
